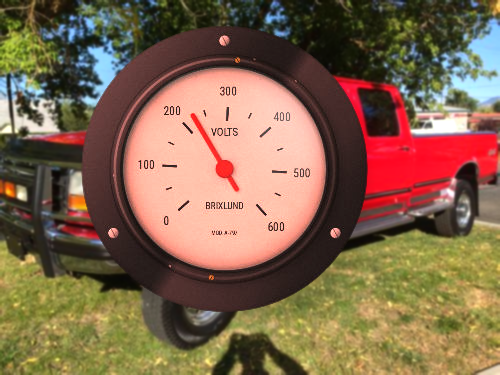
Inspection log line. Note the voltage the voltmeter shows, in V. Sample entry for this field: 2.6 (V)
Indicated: 225 (V)
